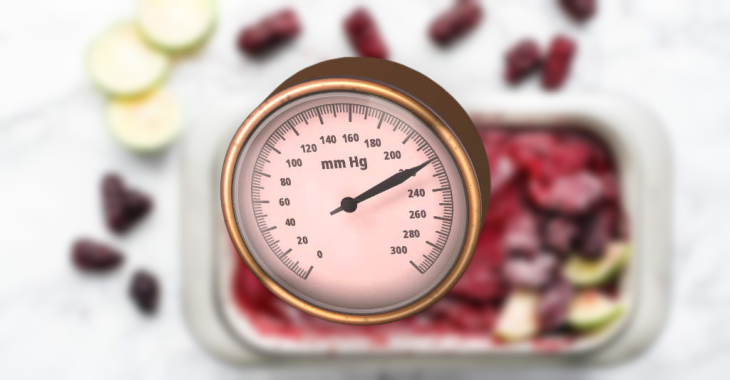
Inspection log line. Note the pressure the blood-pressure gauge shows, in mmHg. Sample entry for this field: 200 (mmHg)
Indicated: 220 (mmHg)
